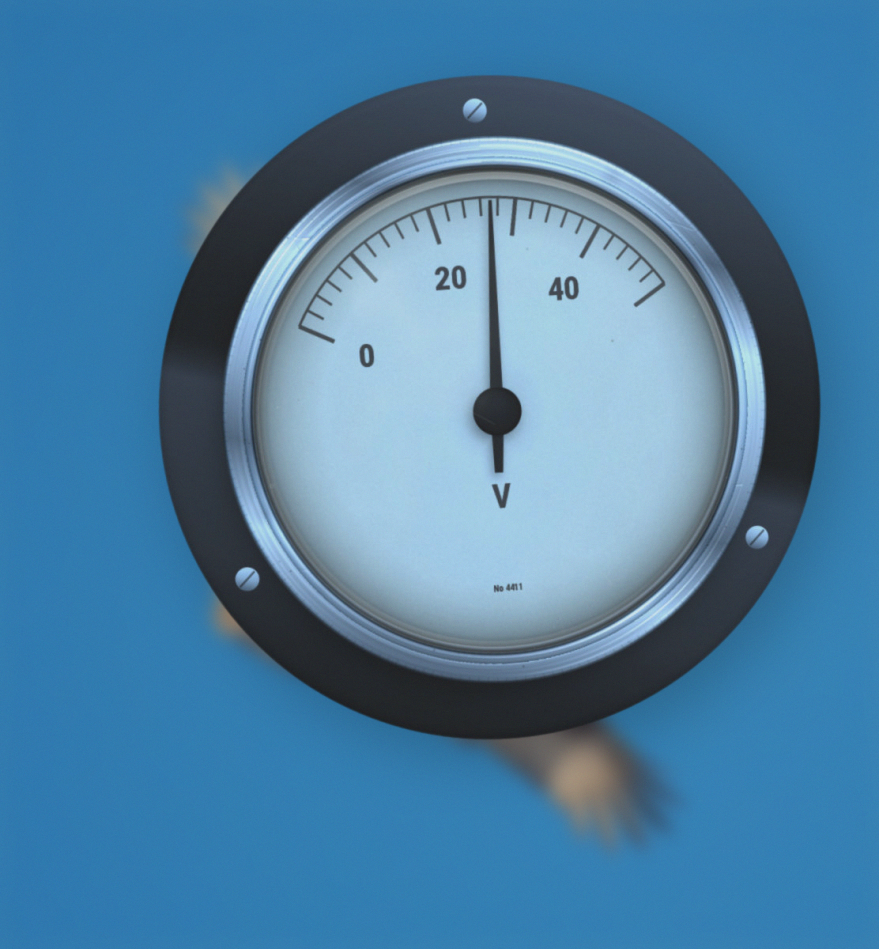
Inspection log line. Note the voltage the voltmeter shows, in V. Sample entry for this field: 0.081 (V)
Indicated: 27 (V)
